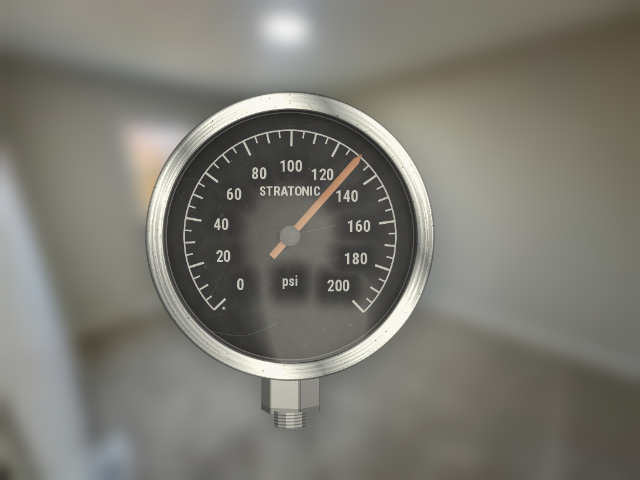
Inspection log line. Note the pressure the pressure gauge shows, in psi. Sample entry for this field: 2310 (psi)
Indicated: 130 (psi)
